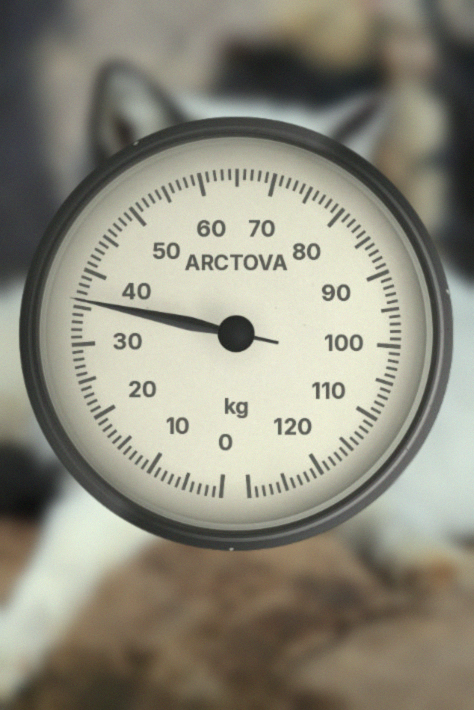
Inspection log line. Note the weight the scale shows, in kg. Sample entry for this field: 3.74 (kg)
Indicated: 36 (kg)
